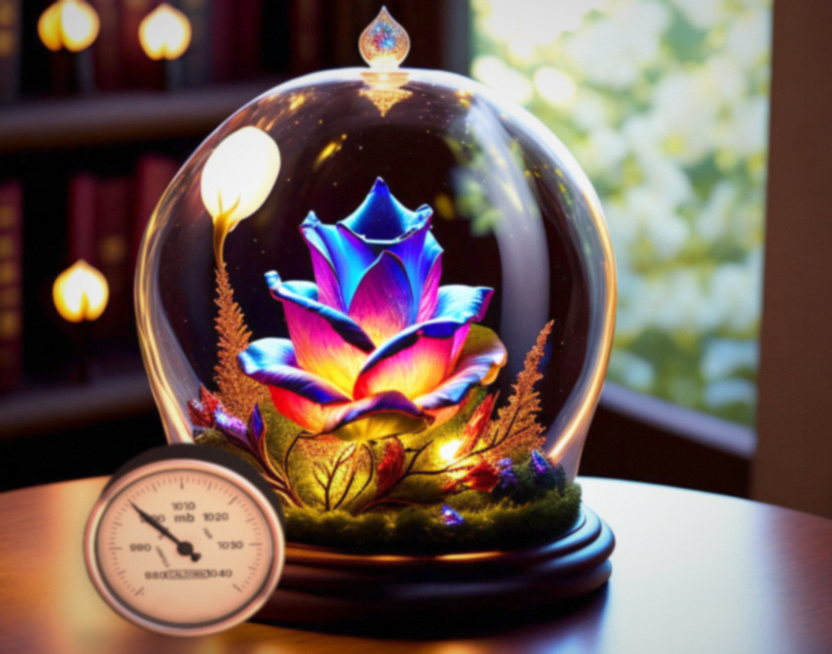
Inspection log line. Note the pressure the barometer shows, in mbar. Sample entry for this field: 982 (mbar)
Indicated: 1000 (mbar)
